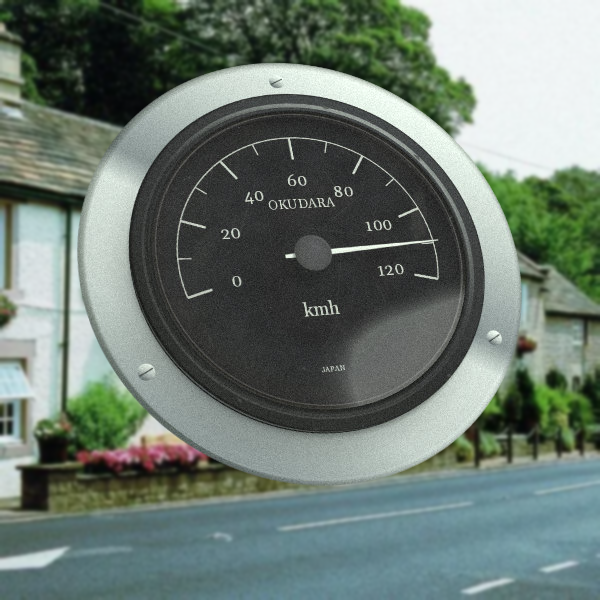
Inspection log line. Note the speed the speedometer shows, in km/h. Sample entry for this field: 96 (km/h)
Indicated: 110 (km/h)
